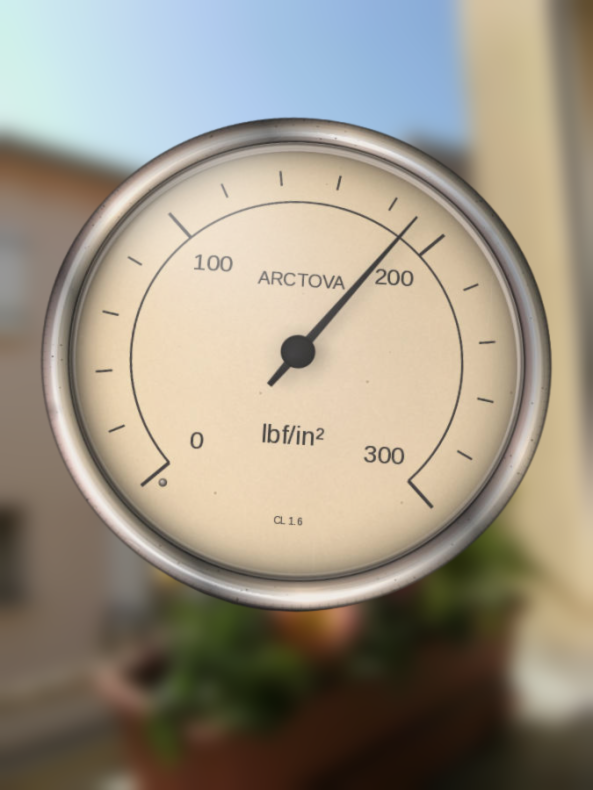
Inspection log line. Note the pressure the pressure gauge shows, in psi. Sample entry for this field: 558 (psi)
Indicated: 190 (psi)
